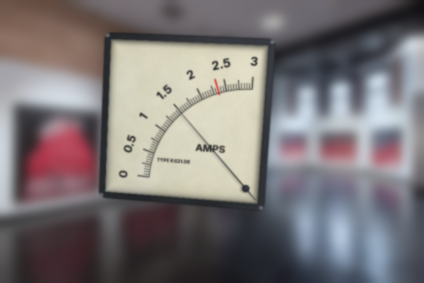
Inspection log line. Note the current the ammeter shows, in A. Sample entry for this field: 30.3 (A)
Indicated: 1.5 (A)
